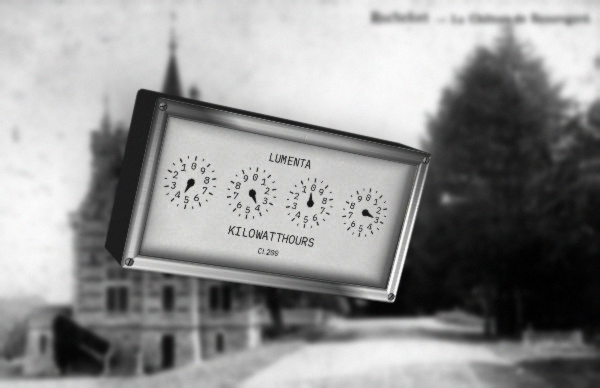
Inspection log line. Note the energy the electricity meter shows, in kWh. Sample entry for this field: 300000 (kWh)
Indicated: 4403 (kWh)
